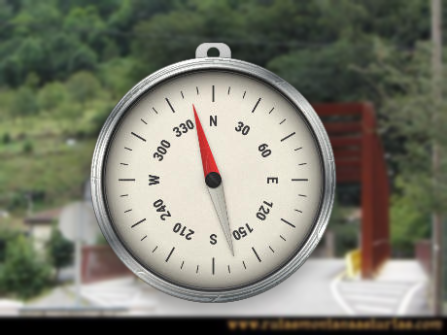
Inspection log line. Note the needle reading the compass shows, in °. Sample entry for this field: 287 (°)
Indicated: 345 (°)
